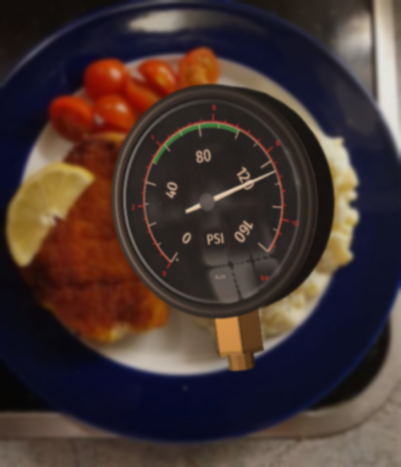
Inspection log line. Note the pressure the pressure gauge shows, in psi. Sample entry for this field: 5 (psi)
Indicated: 125 (psi)
